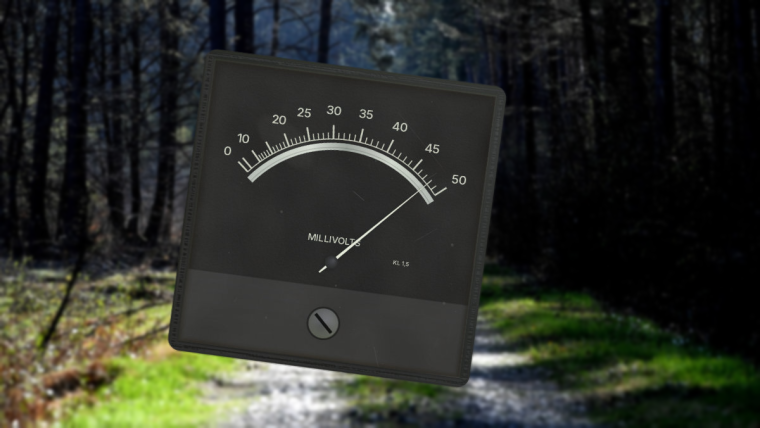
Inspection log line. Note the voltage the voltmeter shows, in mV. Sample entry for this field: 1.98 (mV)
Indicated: 48 (mV)
